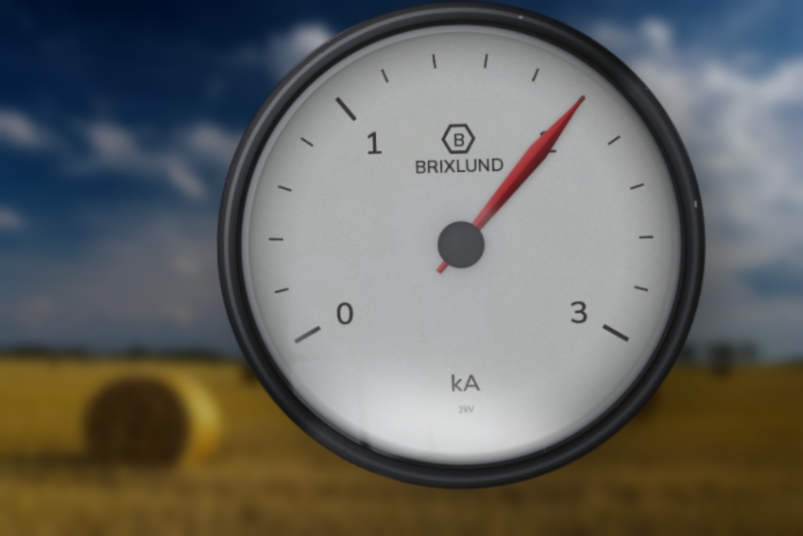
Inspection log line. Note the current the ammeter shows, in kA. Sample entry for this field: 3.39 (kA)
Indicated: 2 (kA)
